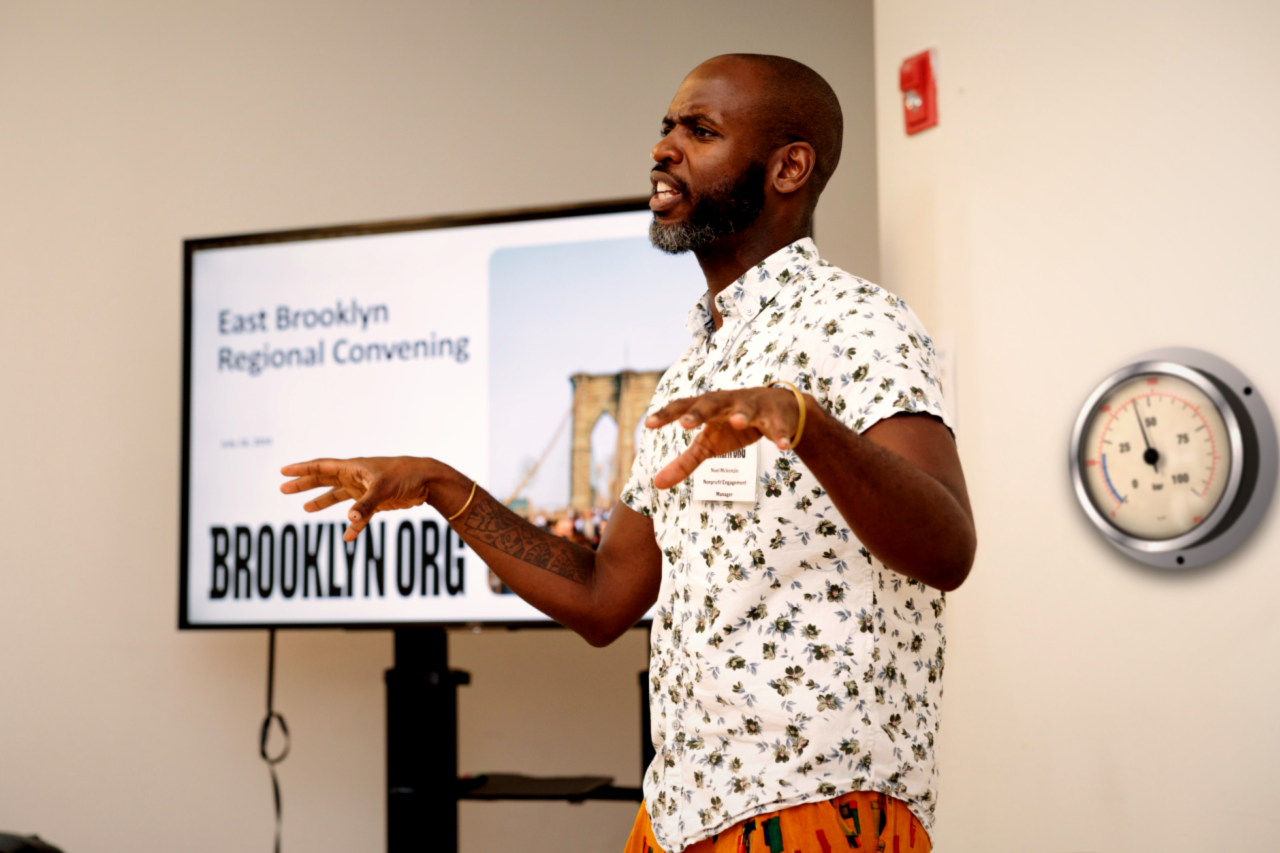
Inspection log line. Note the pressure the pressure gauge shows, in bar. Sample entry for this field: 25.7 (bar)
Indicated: 45 (bar)
